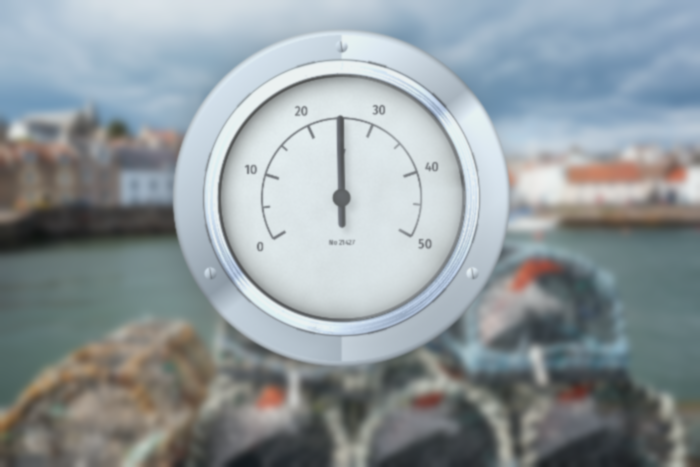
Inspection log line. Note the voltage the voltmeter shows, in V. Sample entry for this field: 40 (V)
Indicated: 25 (V)
